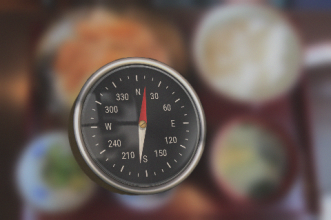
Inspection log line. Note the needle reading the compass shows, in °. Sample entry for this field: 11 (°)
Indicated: 10 (°)
